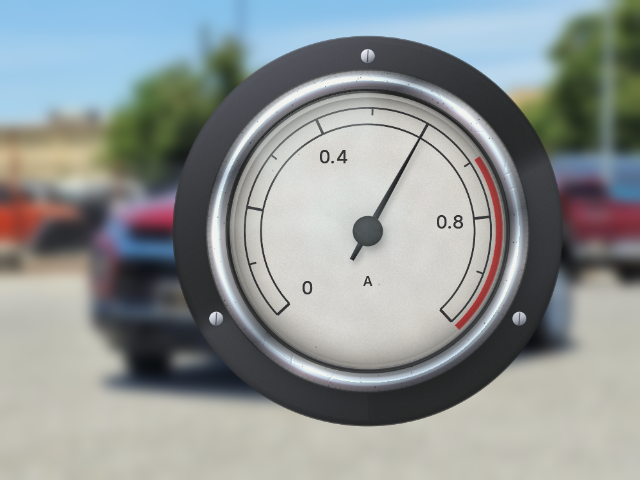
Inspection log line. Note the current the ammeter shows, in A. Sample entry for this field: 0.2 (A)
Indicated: 0.6 (A)
